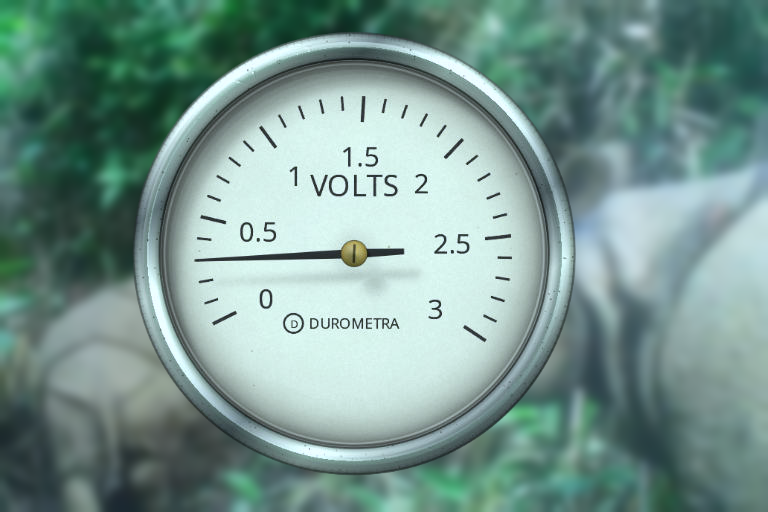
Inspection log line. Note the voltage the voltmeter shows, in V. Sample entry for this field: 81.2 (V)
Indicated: 0.3 (V)
